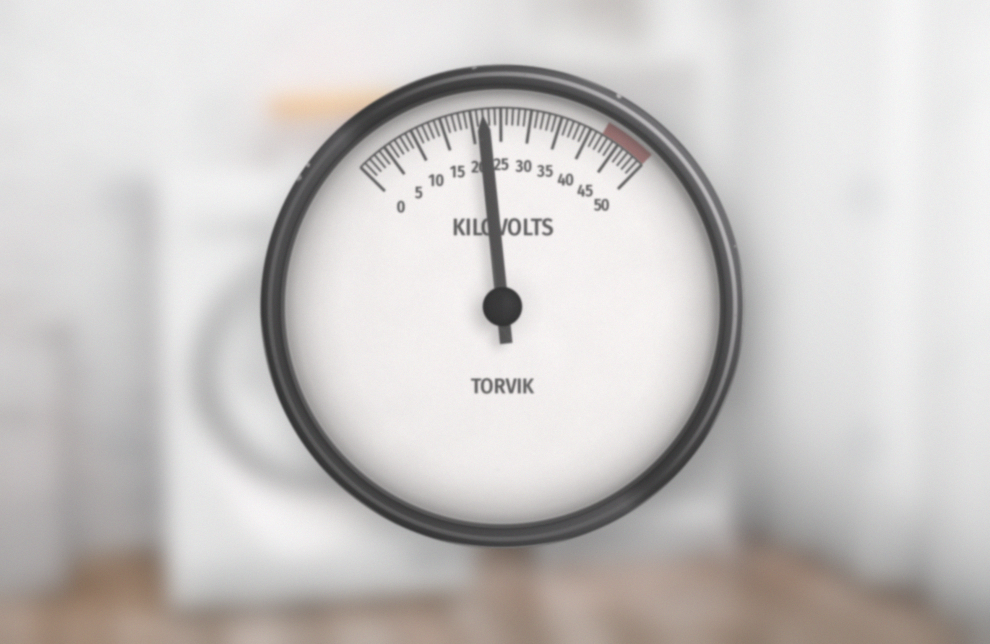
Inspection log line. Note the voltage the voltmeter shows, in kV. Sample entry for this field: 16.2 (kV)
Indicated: 22 (kV)
